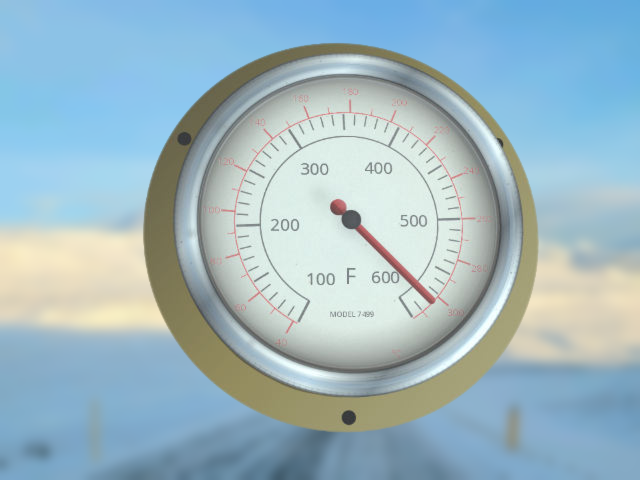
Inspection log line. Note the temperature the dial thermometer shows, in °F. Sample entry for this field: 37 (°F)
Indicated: 580 (°F)
